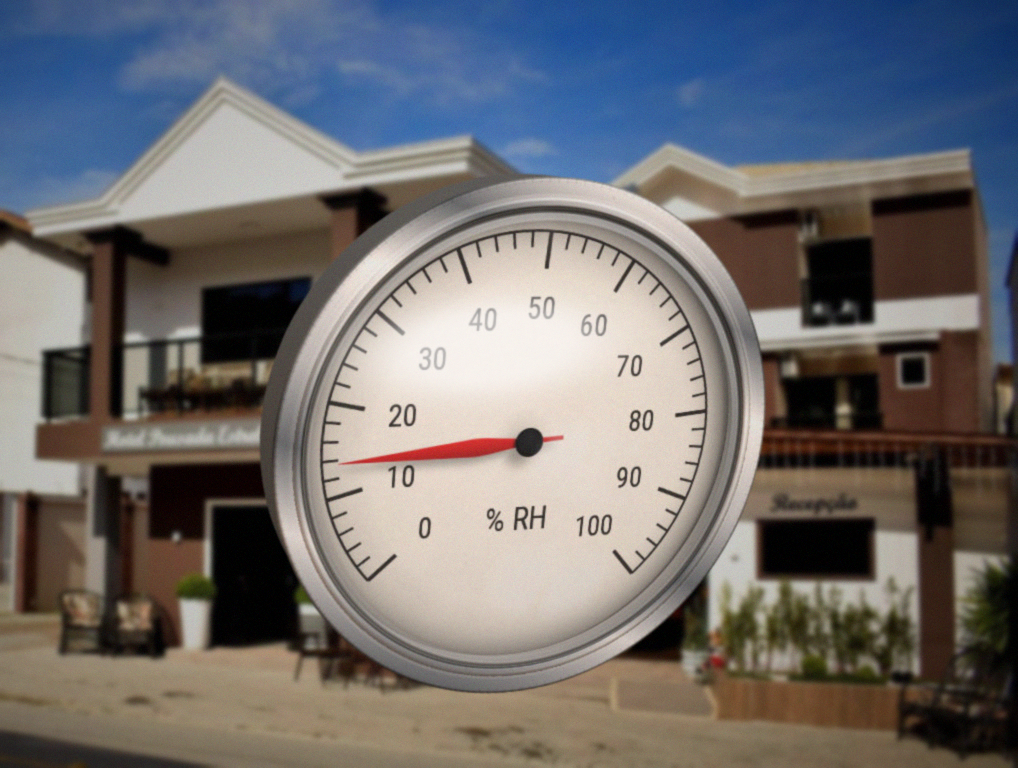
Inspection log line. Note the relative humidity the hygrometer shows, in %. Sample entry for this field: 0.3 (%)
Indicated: 14 (%)
